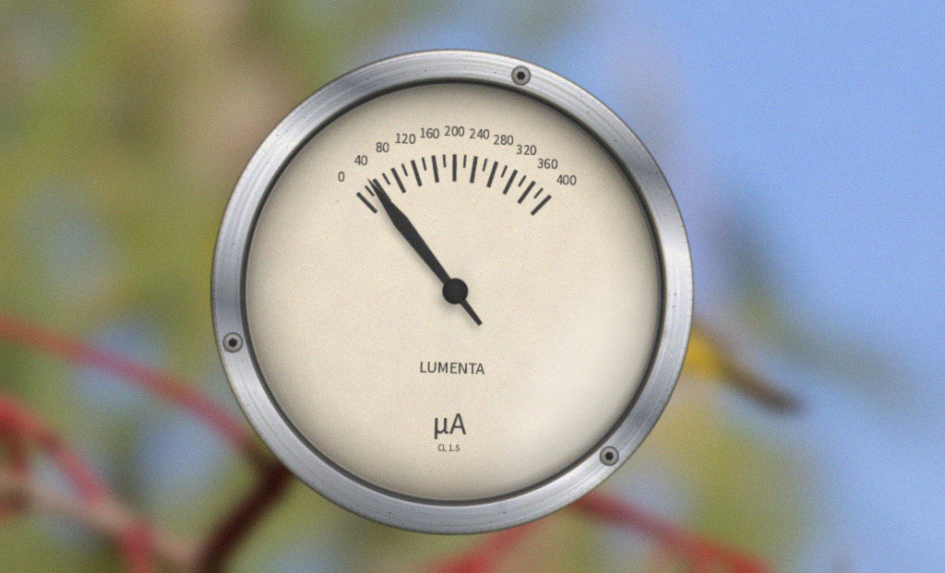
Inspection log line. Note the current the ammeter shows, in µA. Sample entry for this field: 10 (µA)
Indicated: 30 (µA)
